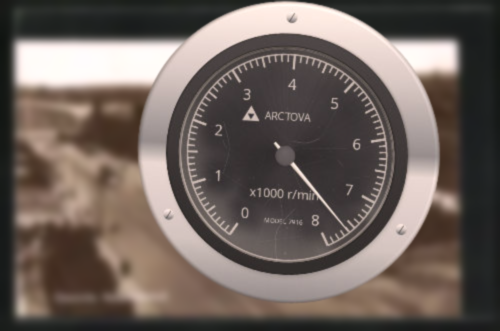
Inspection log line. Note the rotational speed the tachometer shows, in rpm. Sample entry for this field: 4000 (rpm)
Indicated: 7600 (rpm)
